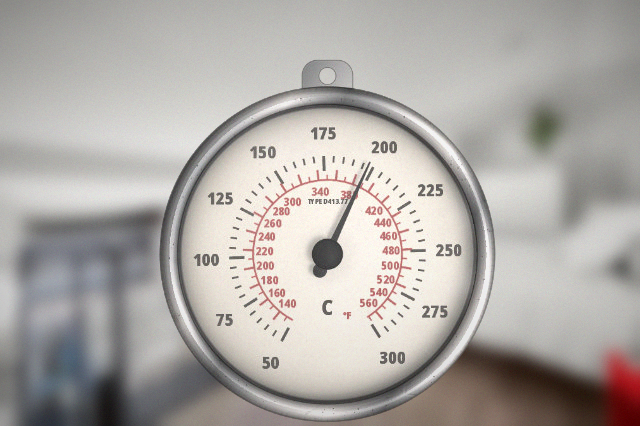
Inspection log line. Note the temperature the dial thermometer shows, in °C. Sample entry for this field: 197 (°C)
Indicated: 197.5 (°C)
